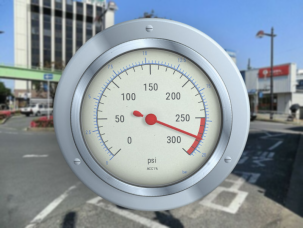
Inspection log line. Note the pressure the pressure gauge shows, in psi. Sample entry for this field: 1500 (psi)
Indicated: 275 (psi)
